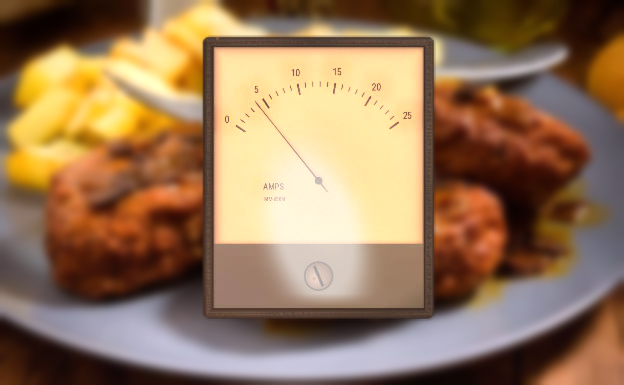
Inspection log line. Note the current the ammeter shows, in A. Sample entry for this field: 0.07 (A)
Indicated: 4 (A)
